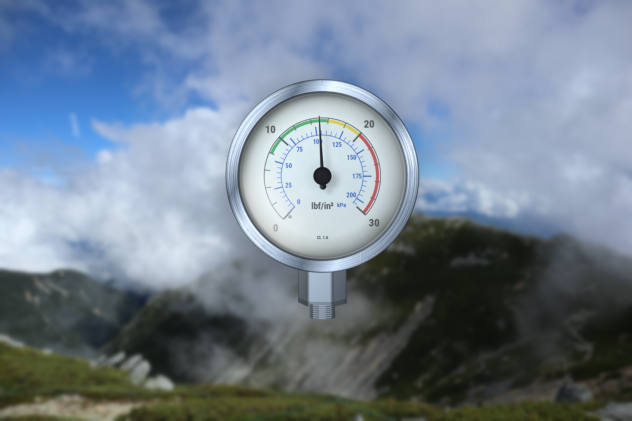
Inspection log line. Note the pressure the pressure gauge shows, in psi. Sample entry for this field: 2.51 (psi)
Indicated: 15 (psi)
